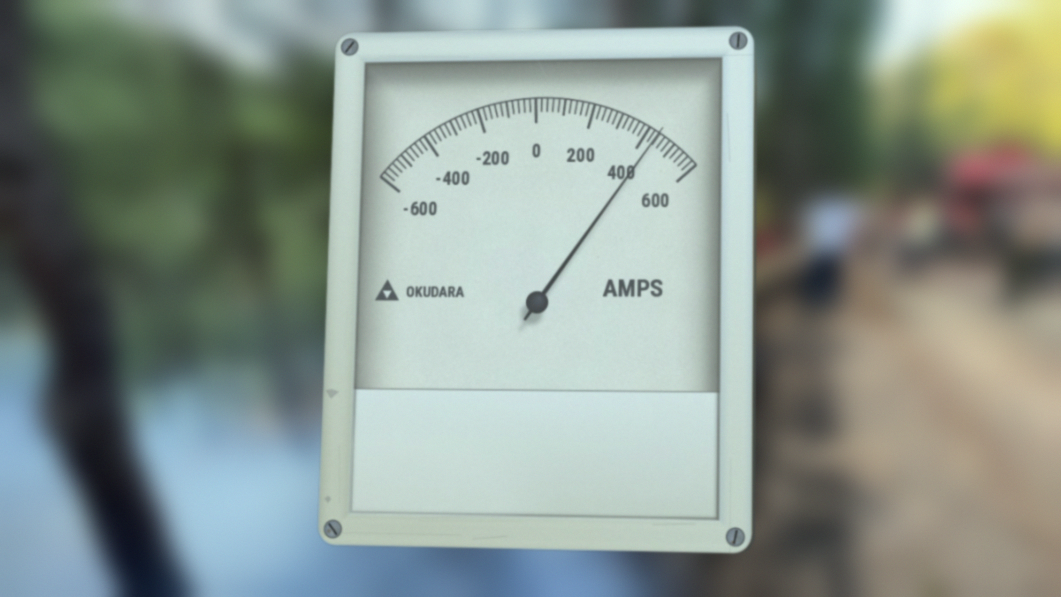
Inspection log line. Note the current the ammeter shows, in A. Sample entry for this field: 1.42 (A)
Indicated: 440 (A)
